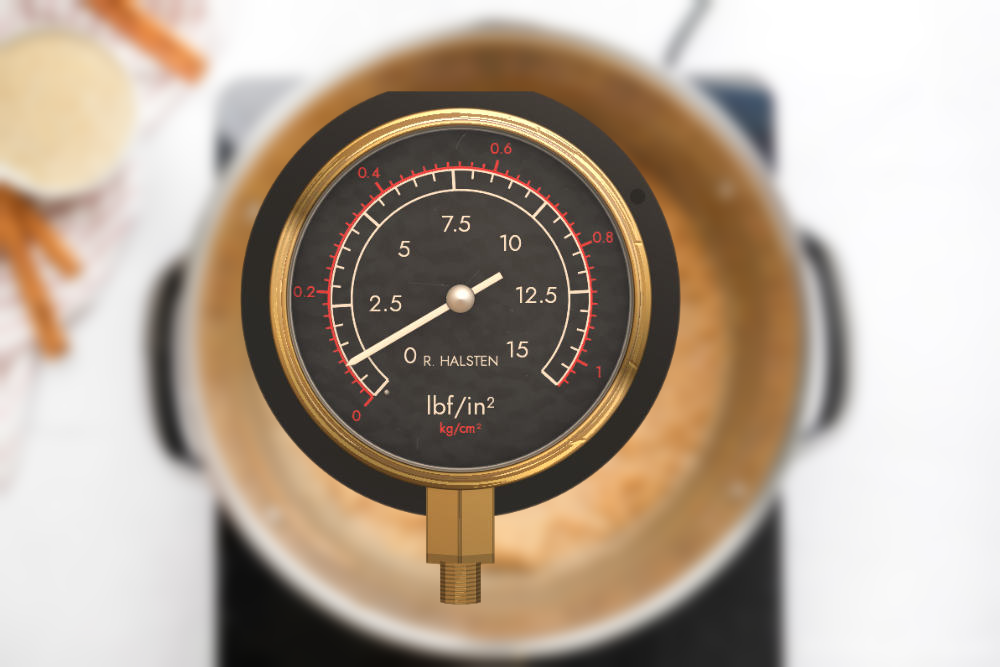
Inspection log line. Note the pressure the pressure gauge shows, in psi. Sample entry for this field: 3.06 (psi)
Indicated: 1 (psi)
